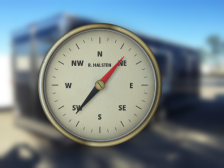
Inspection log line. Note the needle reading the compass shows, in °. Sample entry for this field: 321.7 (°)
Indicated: 40 (°)
